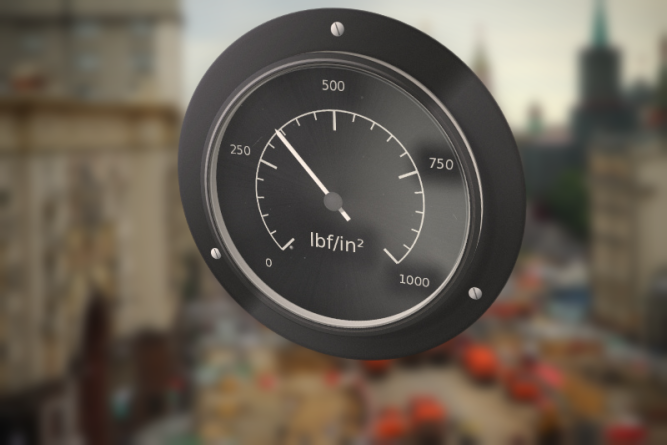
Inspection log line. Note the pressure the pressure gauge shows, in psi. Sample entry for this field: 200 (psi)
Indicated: 350 (psi)
